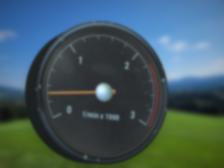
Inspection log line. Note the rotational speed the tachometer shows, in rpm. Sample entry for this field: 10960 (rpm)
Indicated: 300 (rpm)
